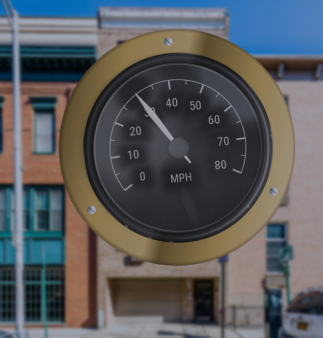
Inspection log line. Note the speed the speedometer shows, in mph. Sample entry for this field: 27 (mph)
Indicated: 30 (mph)
